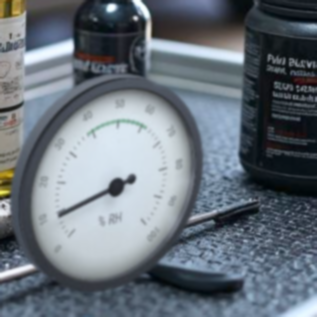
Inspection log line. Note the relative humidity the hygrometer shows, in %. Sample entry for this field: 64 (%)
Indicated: 10 (%)
